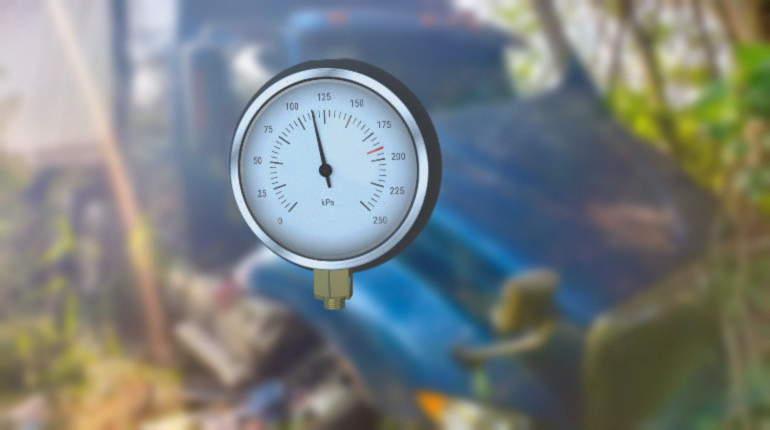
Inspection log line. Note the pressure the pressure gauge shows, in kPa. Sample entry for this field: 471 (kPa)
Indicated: 115 (kPa)
